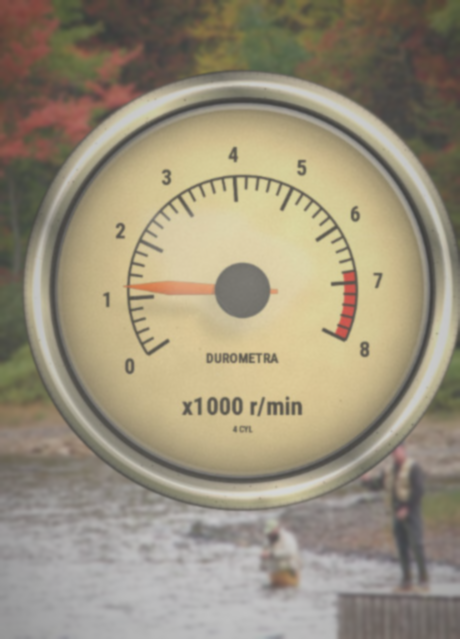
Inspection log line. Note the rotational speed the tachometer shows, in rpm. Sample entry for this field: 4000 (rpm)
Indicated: 1200 (rpm)
